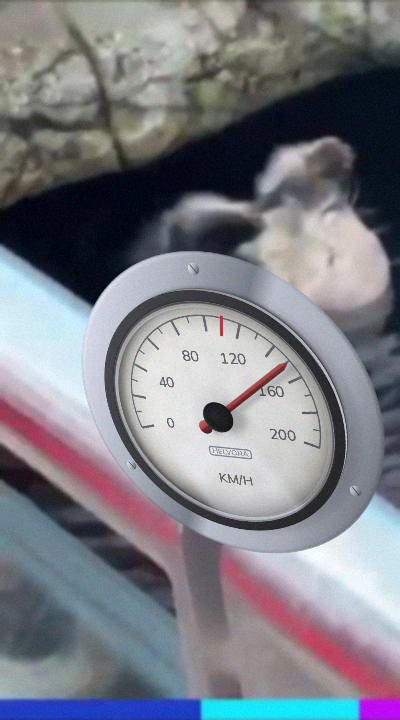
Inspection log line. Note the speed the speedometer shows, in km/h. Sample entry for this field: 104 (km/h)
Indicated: 150 (km/h)
